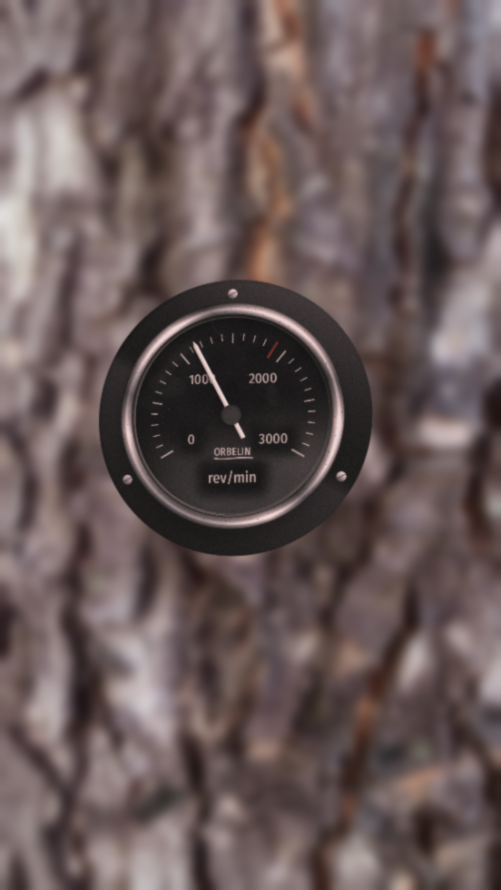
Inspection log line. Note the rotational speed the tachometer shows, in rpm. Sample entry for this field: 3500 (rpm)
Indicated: 1150 (rpm)
